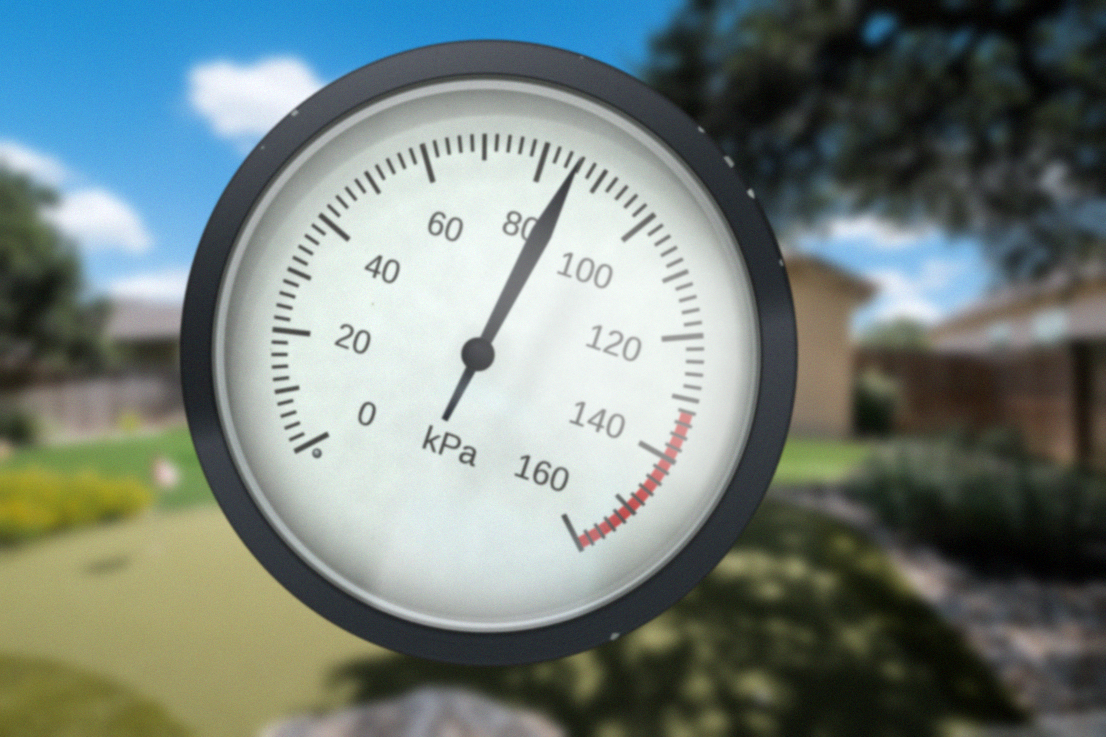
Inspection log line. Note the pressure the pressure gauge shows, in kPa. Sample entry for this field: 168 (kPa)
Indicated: 86 (kPa)
